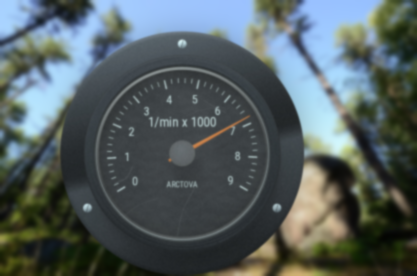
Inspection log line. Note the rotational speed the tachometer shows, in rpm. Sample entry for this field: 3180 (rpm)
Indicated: 6800 (rpm)
